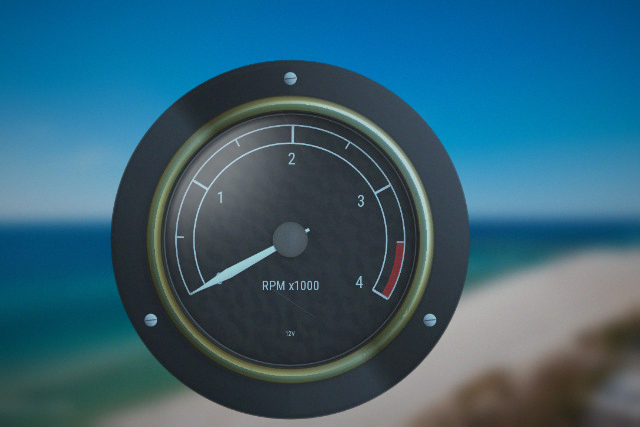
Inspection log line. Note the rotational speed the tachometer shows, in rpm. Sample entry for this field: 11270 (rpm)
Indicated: 0 (rpm)
